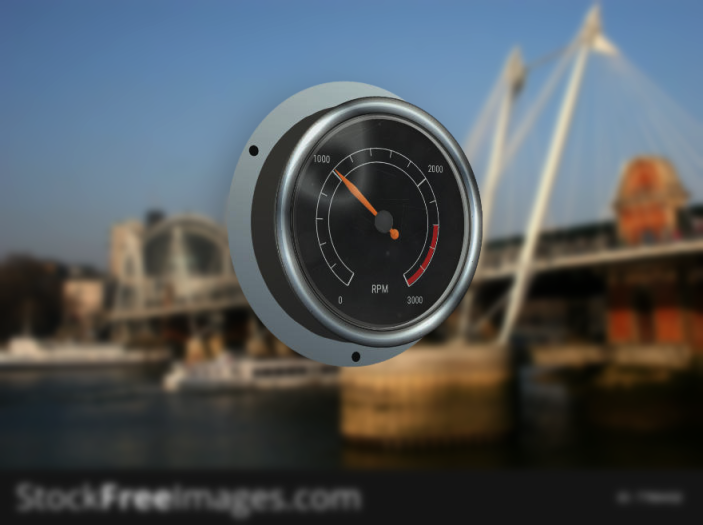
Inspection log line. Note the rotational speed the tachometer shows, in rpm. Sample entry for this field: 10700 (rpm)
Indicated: 1000 (rpm)
